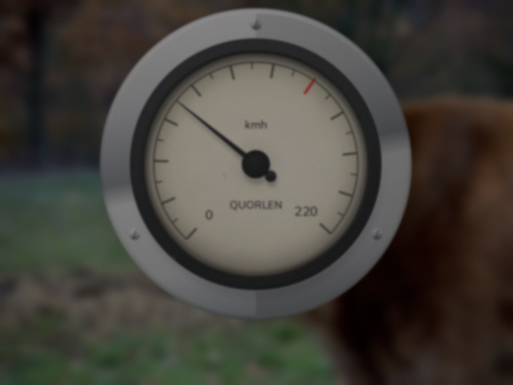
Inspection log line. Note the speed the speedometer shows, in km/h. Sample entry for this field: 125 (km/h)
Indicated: 70 (km/h)
